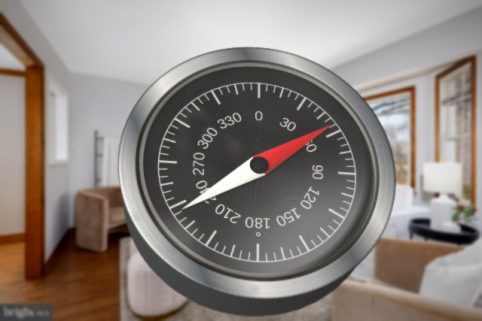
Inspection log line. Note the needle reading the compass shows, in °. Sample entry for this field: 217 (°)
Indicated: 55 (°)
